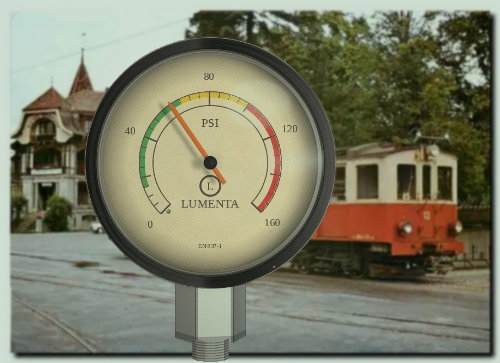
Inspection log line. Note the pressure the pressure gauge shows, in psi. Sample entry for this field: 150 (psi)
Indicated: 60 (psi)
